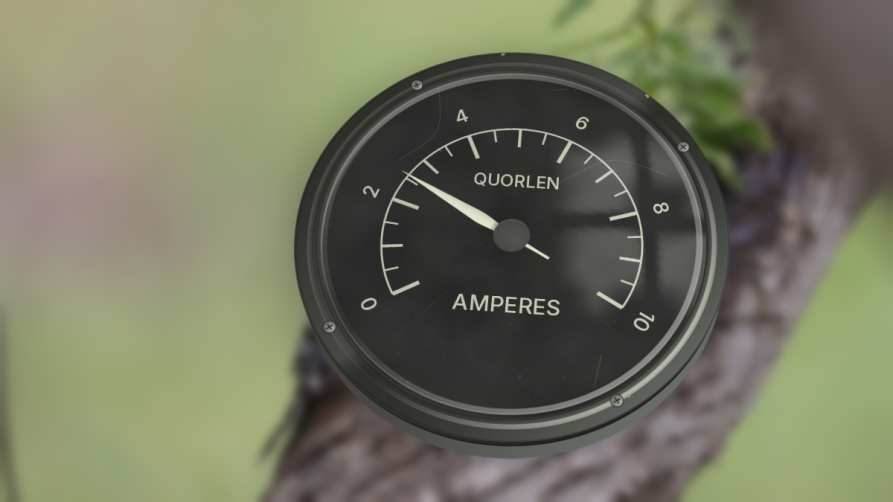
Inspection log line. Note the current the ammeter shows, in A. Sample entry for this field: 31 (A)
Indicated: 2.5 (A)
